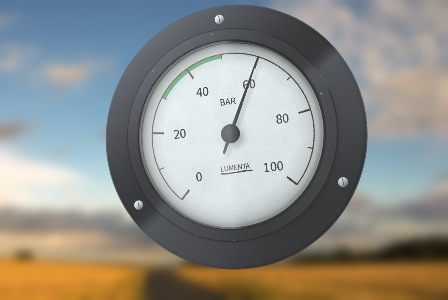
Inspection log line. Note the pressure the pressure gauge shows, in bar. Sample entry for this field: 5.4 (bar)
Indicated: 60 (bar)
